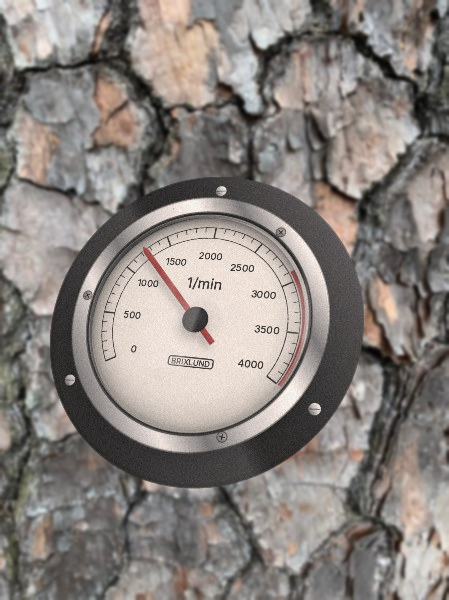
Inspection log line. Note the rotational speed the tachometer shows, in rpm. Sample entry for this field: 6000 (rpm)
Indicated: 1250 (rpm)
